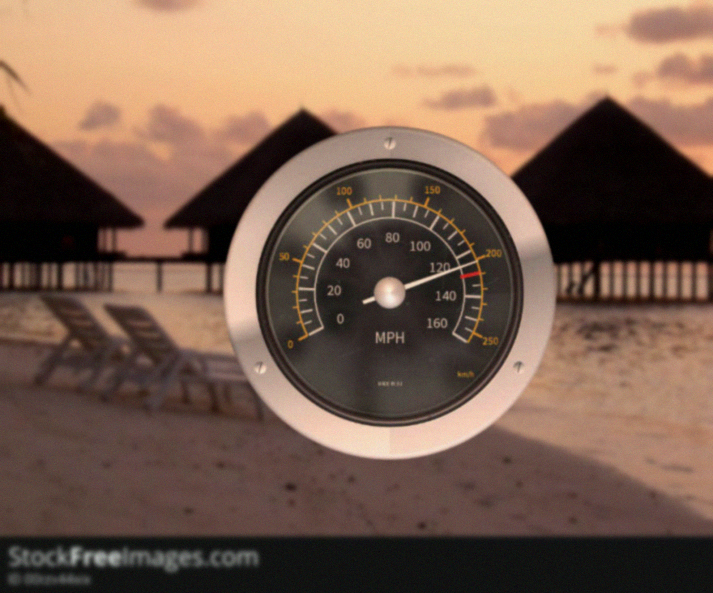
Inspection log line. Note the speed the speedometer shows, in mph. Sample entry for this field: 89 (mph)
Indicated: 125 (mph)
